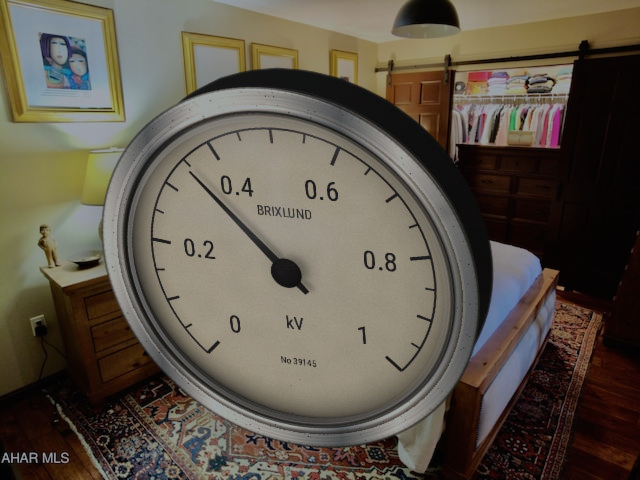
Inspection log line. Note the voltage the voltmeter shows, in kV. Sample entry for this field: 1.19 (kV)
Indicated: 0.35 (kV)
